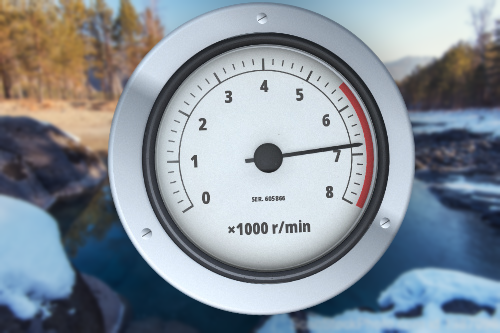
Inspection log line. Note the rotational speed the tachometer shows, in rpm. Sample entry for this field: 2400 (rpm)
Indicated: 6800 (rpm)
